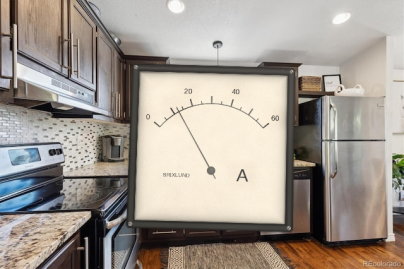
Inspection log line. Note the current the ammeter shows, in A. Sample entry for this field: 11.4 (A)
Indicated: 12.5 (A)
